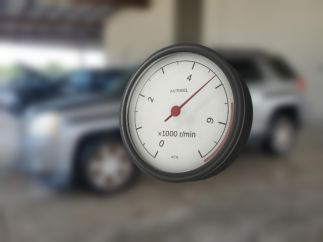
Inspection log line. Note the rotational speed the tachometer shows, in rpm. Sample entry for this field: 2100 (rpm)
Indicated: 4750 (rpm)
